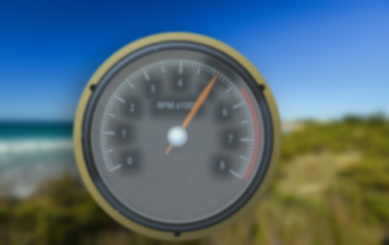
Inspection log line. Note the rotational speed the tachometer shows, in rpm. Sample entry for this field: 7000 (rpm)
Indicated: 5000 (rpm)
